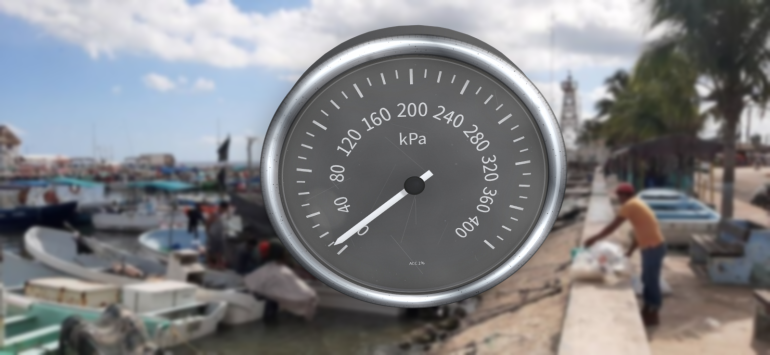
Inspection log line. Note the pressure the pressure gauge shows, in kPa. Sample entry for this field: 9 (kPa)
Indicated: 10 (kPa)
